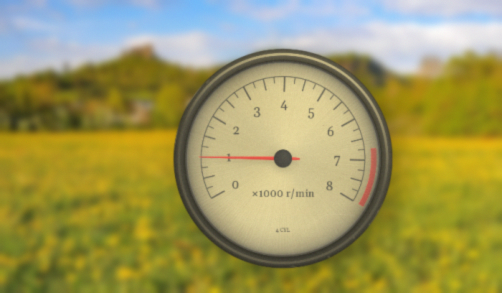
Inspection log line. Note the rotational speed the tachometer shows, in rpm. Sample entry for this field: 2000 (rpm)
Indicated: 1000 (rpm)
